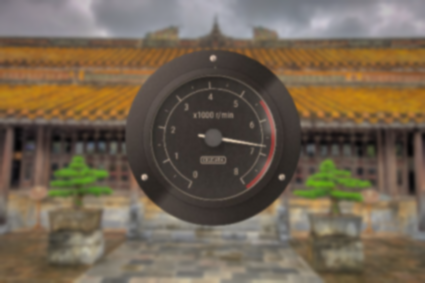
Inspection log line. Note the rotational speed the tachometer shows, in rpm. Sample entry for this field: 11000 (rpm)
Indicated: 6750 (rpm)
